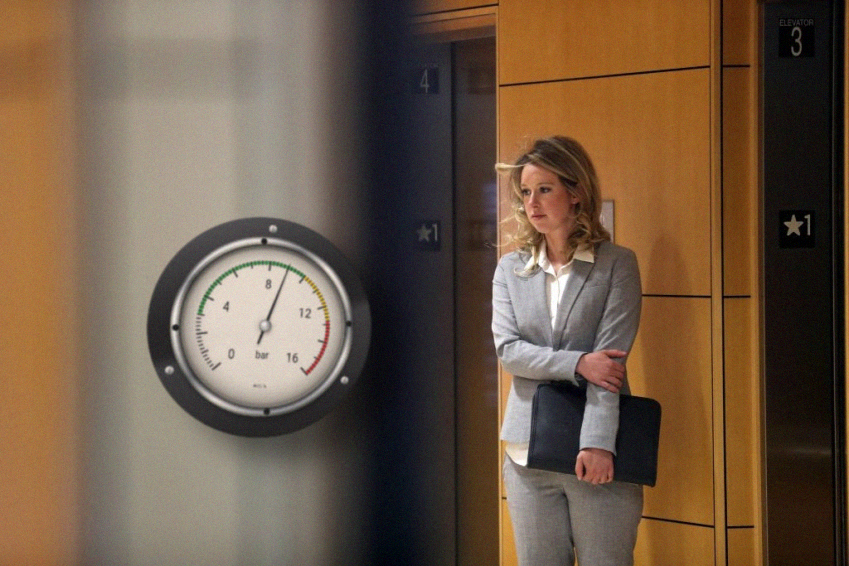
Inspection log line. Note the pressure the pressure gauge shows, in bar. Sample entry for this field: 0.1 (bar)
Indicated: 9 (bar)
